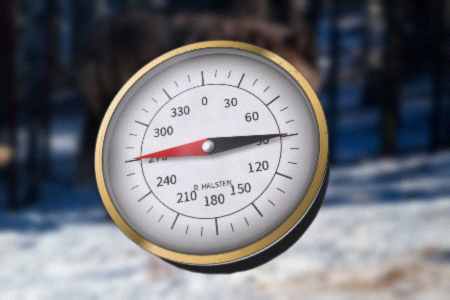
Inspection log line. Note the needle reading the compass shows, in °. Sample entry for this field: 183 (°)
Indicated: 270 (°)
